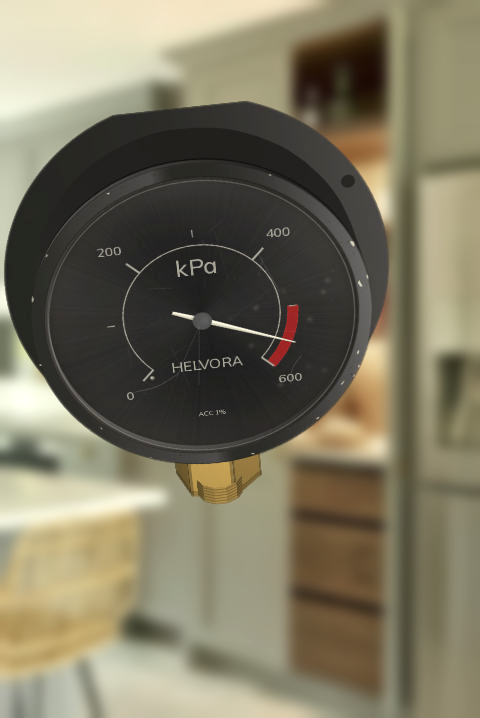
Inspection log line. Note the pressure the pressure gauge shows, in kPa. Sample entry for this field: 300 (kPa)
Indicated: 550 (kPa)
